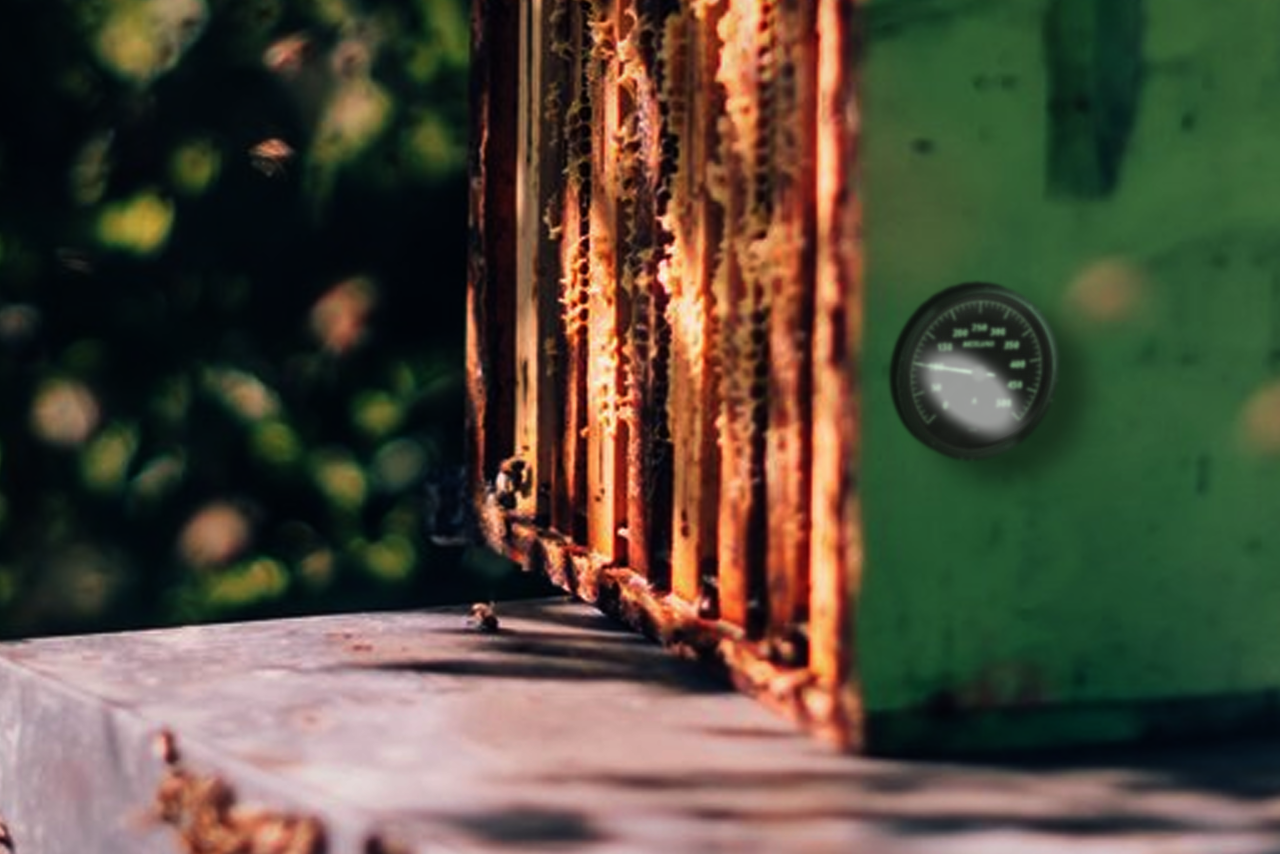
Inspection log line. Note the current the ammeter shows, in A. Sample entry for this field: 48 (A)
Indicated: 100 (A)
